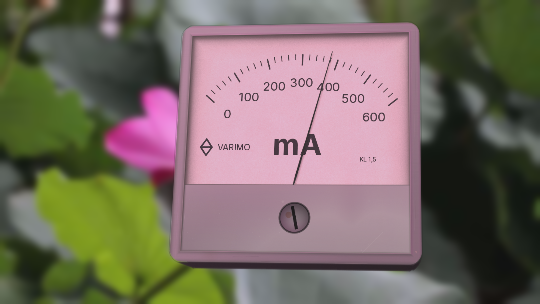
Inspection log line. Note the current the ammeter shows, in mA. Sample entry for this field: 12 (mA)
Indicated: 380 (mA)
